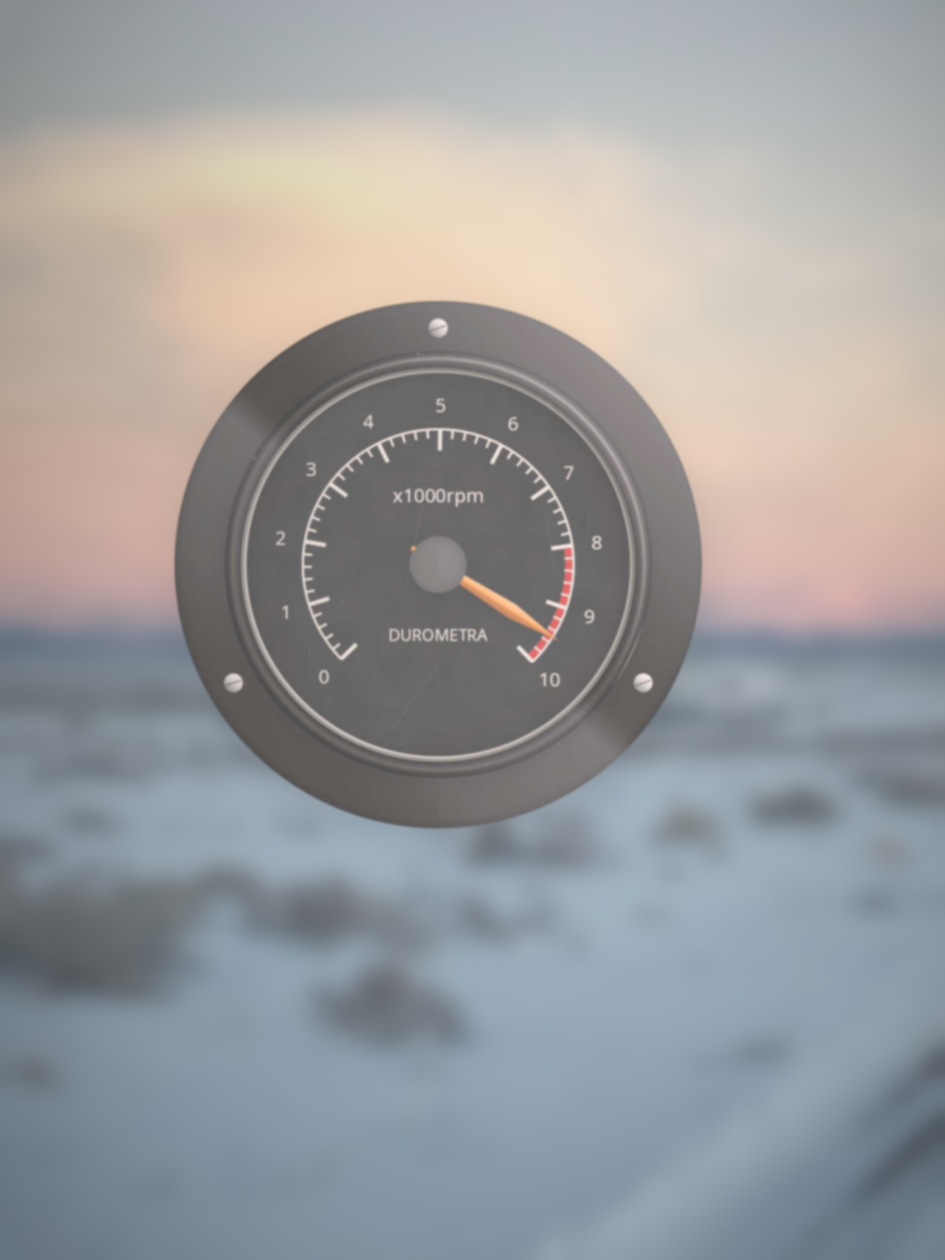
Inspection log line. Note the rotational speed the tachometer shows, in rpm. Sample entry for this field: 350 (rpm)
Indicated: 9500 (rpm)
